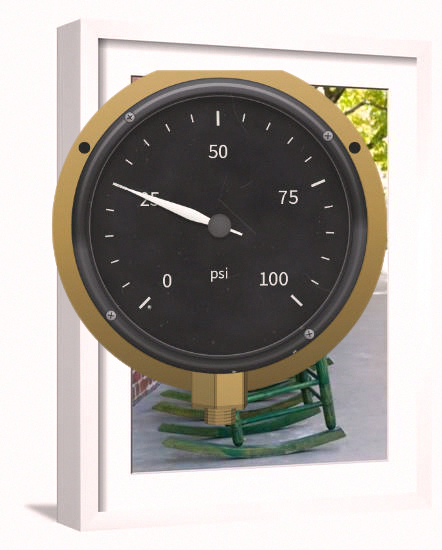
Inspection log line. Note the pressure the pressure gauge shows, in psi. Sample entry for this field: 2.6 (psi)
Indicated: 25 (psi)
